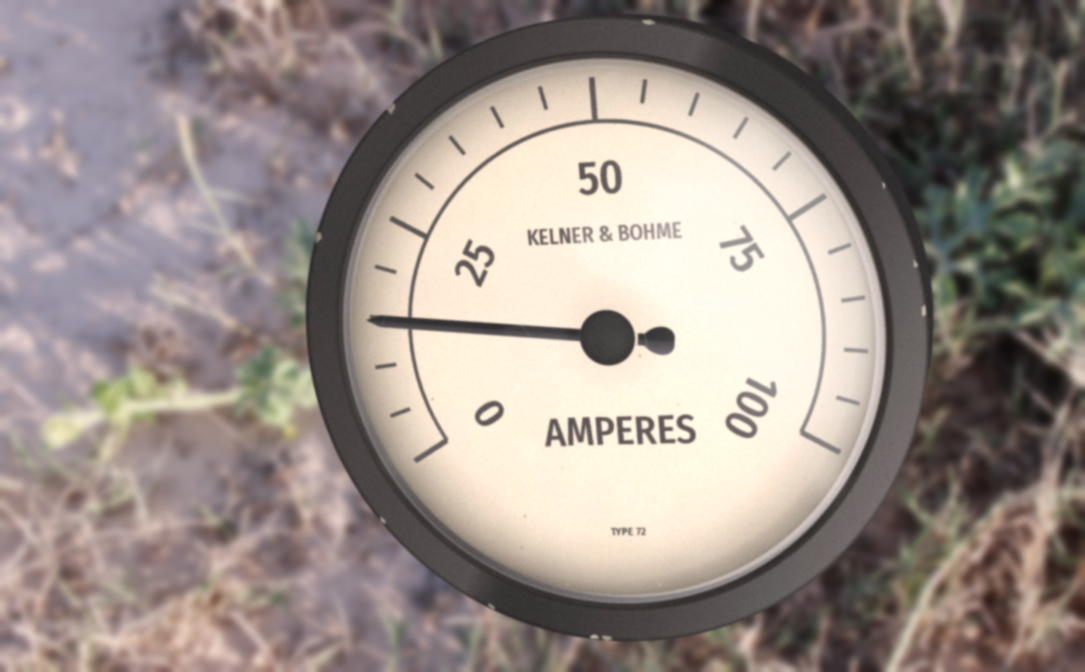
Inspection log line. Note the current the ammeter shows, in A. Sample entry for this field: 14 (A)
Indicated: 15 (A)
